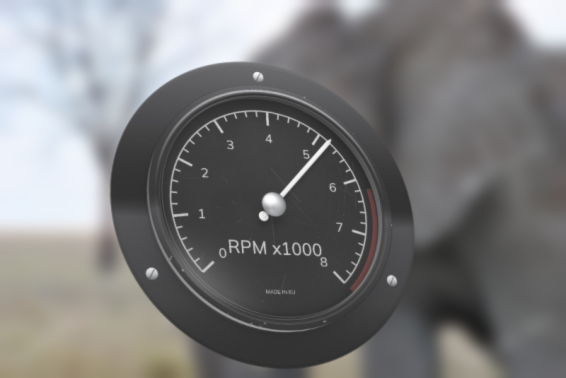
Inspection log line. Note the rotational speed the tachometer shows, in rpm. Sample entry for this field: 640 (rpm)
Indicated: 5200 (rpm)
